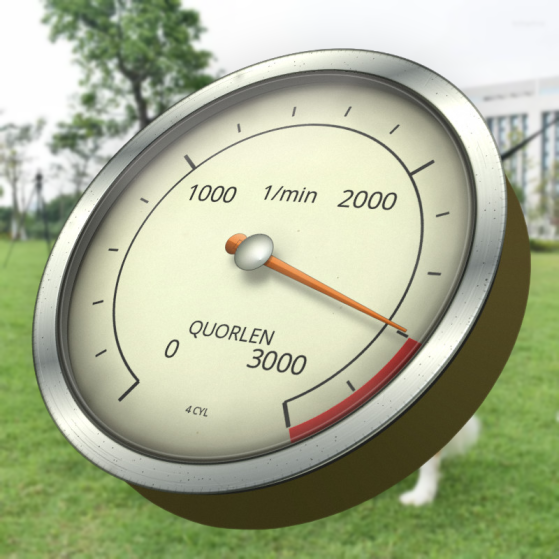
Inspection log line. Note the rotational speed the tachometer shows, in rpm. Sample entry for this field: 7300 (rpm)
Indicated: 2600 (rpm)
